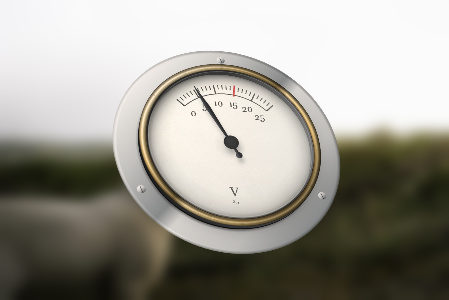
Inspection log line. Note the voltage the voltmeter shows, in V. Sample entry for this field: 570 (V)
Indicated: 5 (V)
